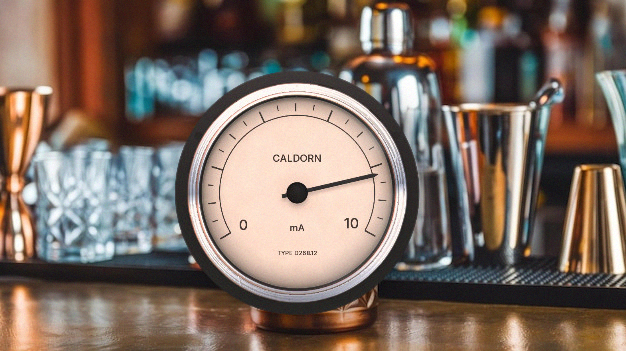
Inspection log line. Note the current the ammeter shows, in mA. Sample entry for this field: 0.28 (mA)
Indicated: 8.25 (mA)
